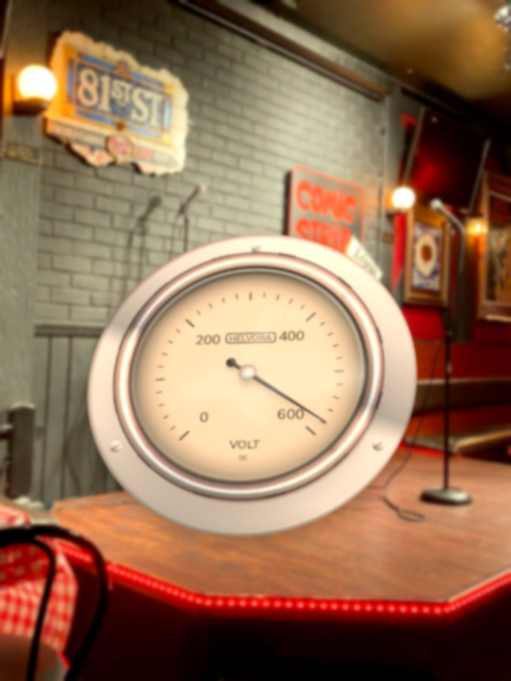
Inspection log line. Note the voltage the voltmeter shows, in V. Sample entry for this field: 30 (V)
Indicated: 580 (V)
